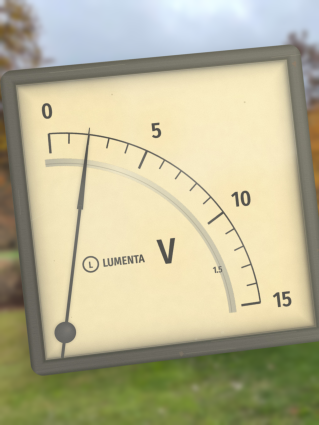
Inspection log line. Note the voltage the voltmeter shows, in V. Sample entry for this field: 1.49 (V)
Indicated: 2 (V)
